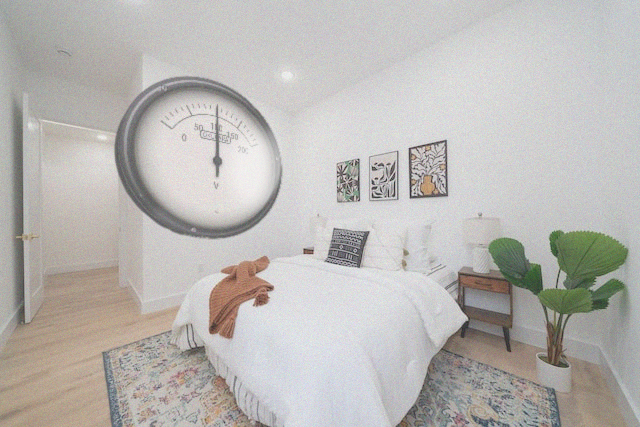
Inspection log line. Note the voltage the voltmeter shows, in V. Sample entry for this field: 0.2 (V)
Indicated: 100 (V)
